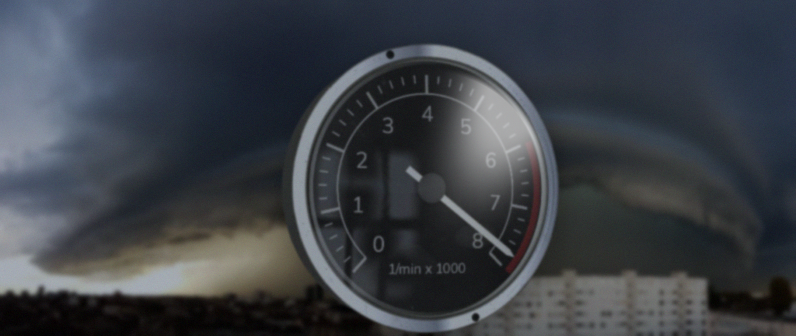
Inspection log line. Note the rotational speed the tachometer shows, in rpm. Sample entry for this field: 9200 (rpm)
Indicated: 7800 (rpm)
